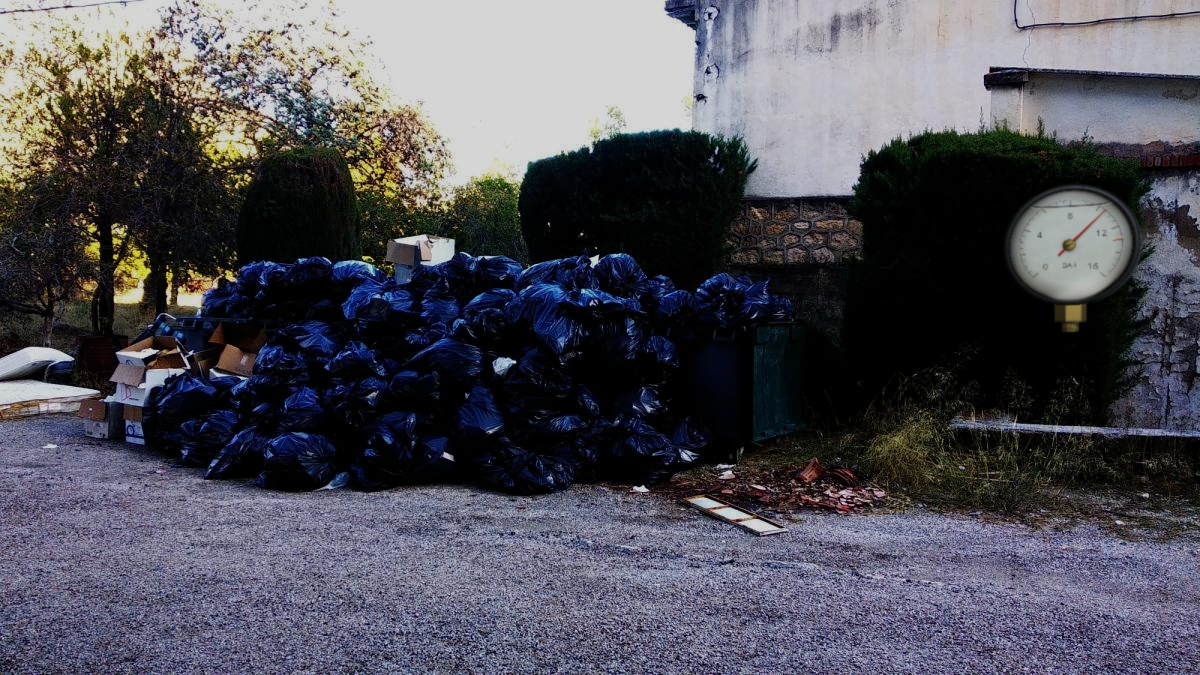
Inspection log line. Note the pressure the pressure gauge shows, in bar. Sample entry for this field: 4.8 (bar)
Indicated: 10.5 (bar)
